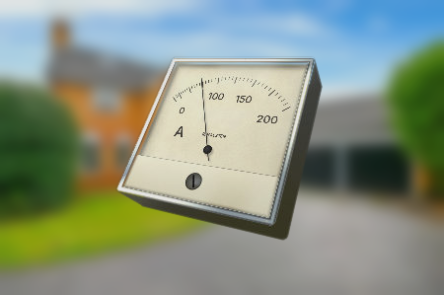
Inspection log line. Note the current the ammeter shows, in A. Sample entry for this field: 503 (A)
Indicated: 75 (A)
